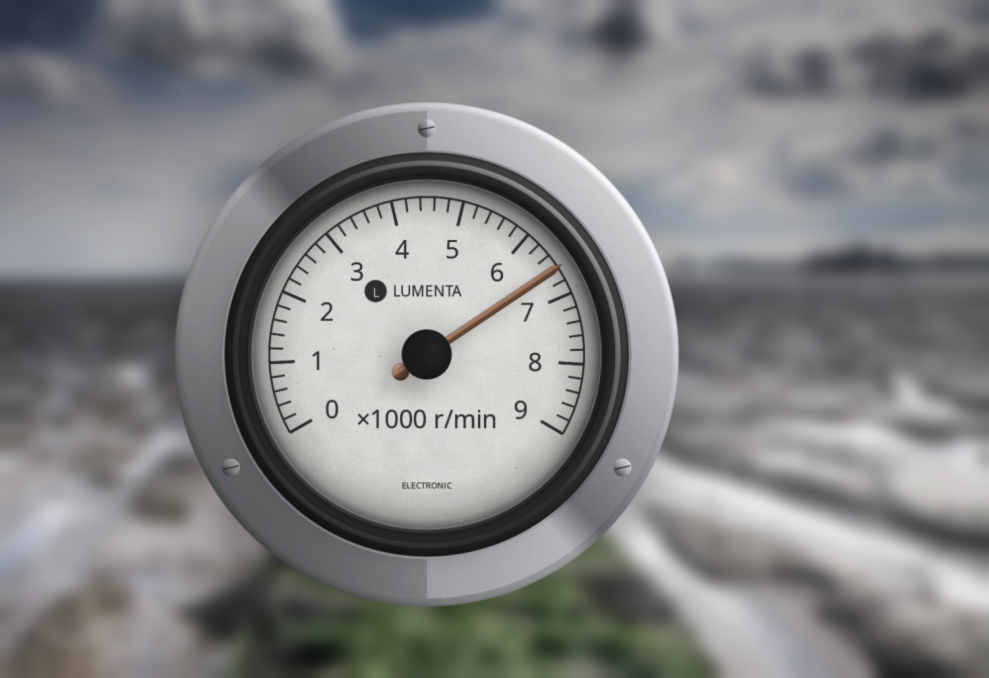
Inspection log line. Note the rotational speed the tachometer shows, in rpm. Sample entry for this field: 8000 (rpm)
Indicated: 6600 (rpm)
